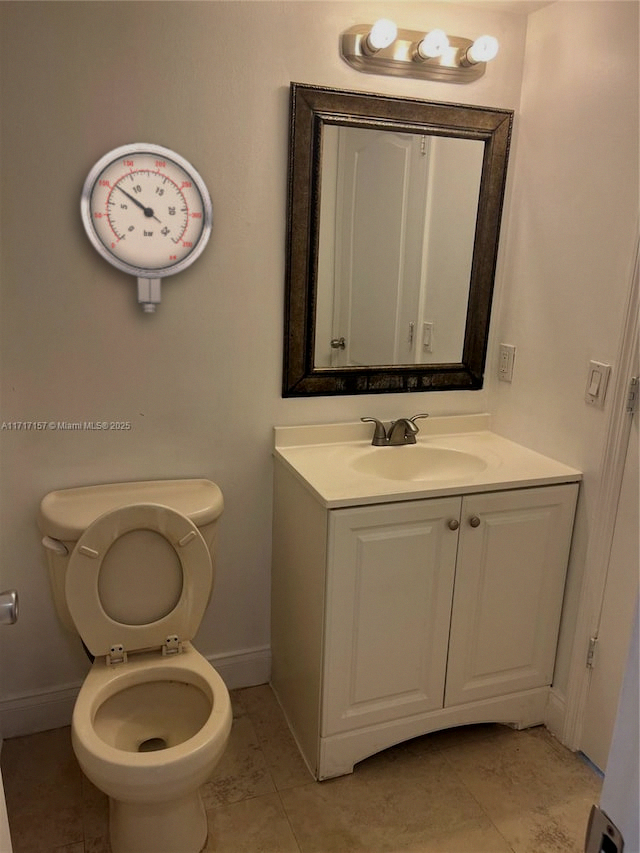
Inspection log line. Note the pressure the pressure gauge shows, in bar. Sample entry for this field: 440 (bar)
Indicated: 7.5 (bar)
